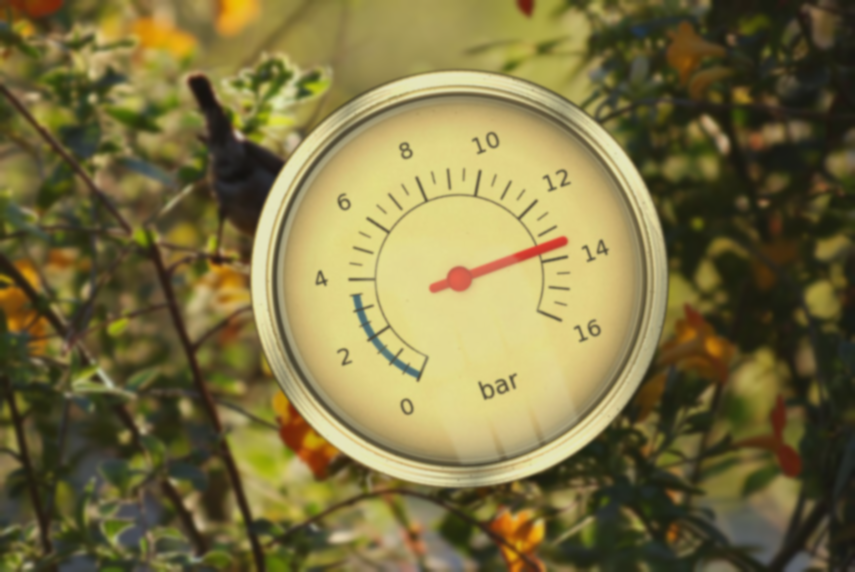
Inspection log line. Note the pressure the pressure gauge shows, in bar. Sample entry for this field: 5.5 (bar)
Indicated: 13.5 (bar)
